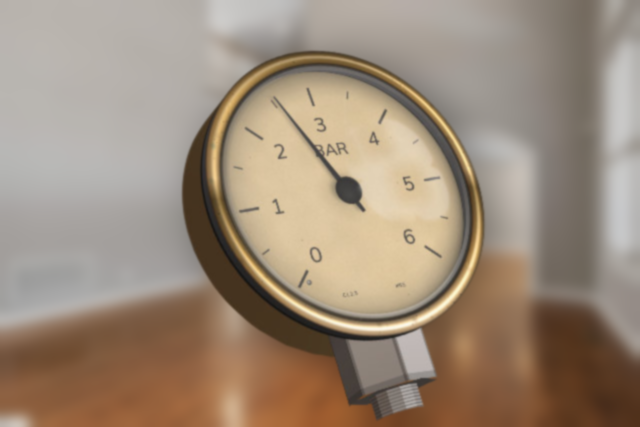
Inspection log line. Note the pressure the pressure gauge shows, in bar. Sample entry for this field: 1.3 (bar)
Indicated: 2.5 (bar)
